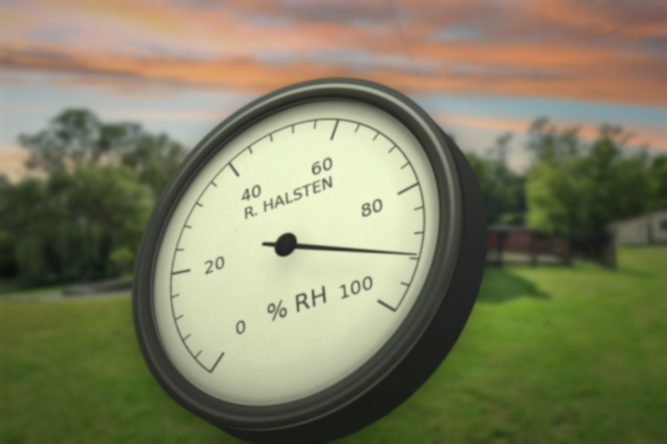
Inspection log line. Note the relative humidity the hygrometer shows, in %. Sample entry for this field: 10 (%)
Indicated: 92 (%)
